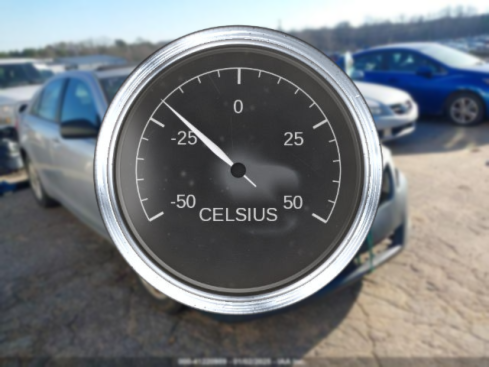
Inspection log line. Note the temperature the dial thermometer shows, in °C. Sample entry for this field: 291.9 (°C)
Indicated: -20 (°C)
